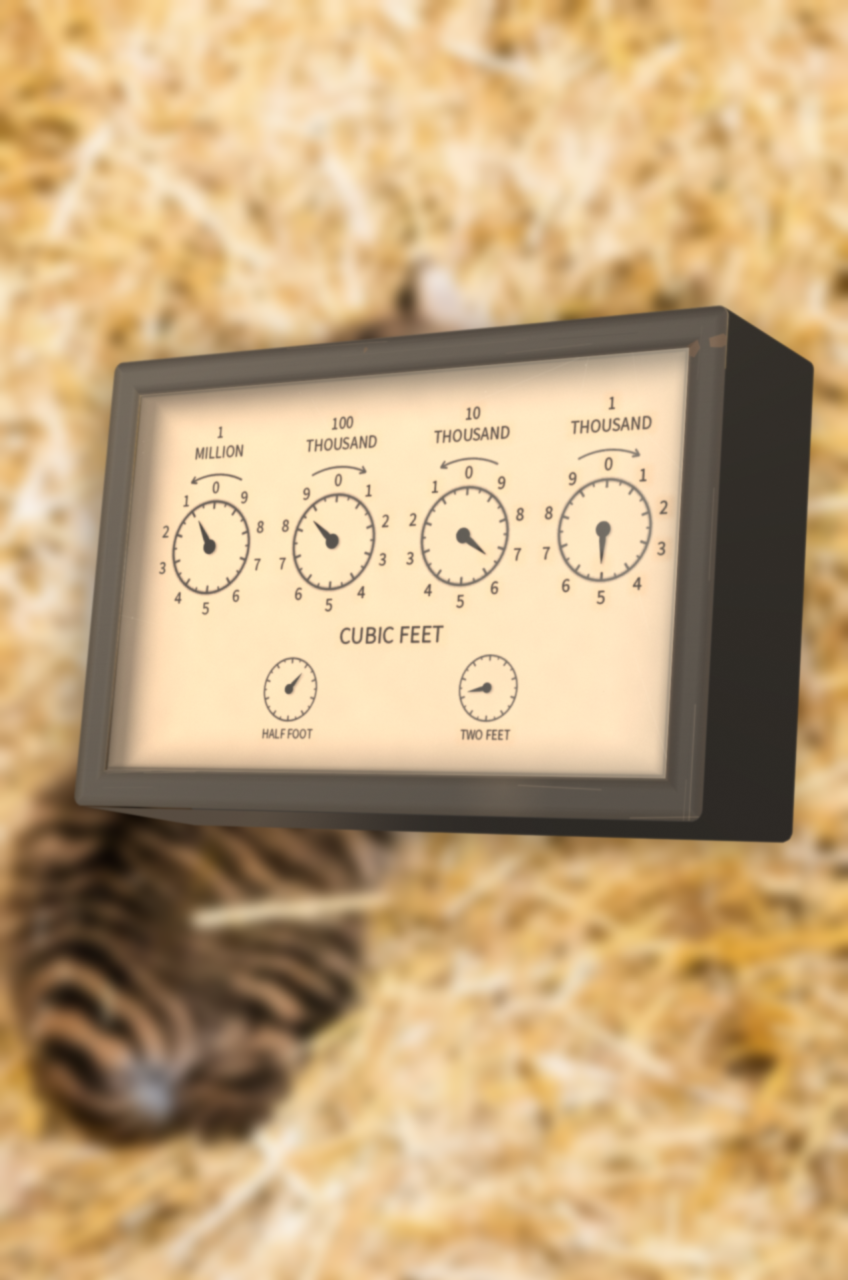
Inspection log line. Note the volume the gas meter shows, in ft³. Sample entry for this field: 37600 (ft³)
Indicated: 86500 (ft³)
